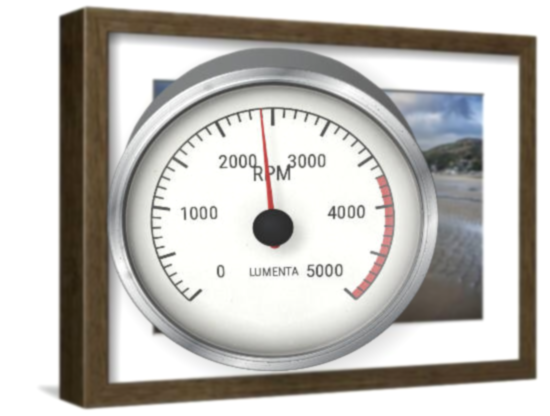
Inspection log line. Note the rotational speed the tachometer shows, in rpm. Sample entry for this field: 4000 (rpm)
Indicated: 2400 (rpm)
